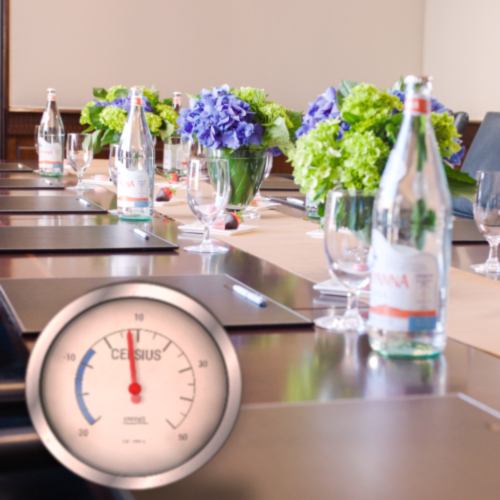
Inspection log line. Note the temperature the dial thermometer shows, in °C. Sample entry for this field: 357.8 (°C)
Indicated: 7.5 (°C)
